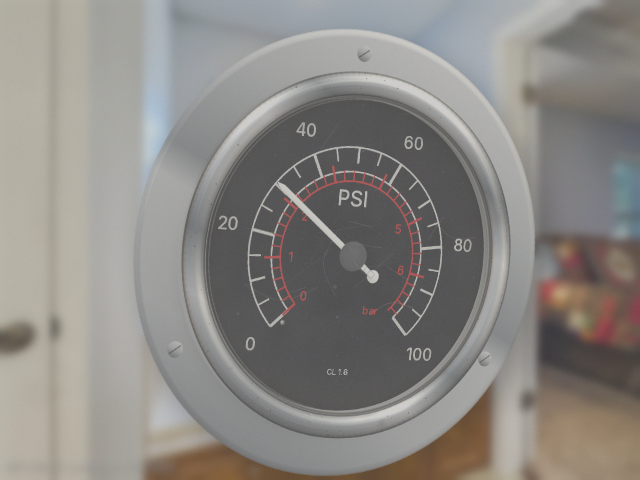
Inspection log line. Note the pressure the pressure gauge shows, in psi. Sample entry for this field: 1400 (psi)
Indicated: 30 (psi)
